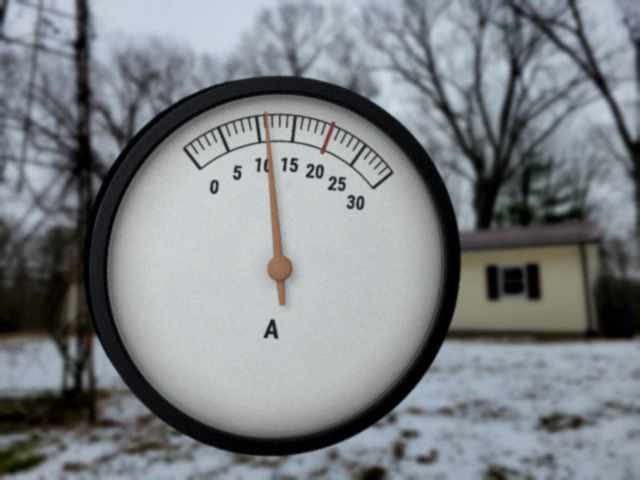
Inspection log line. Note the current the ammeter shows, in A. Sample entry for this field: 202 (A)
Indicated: 11 (A)
